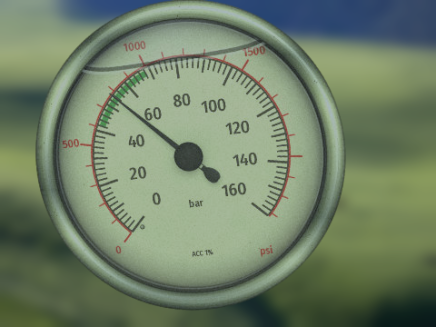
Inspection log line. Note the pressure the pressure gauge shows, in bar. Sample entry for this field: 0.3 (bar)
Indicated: 54 (bar)
